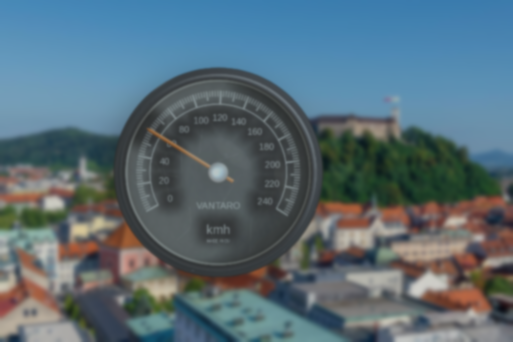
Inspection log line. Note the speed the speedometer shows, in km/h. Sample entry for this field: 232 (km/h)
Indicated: 60 (km/h)
